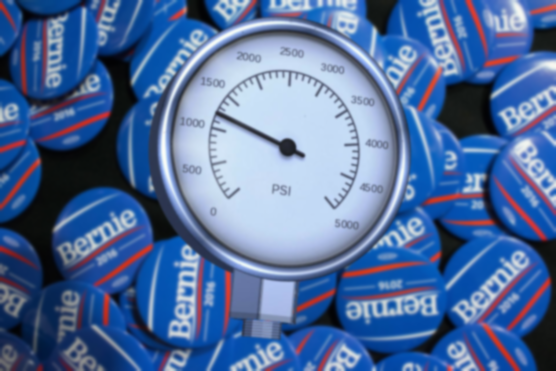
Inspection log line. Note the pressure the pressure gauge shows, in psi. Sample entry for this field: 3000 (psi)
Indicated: 1200 (psi)
